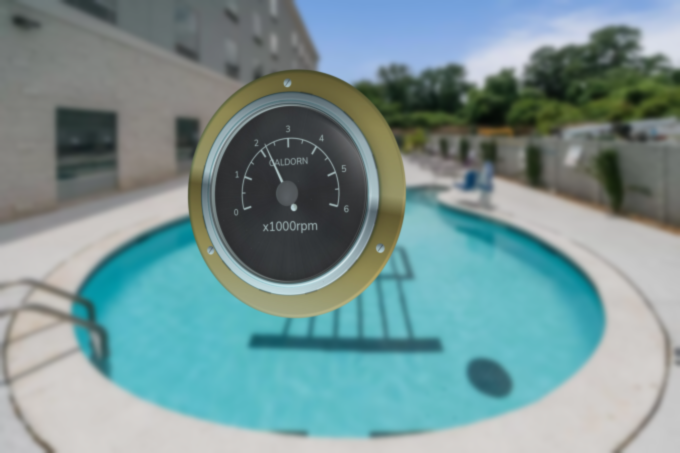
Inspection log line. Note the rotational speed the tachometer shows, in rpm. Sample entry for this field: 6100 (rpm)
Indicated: 2250 (rpm)
